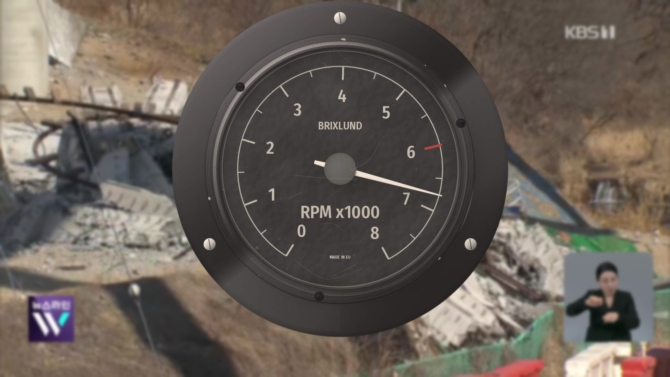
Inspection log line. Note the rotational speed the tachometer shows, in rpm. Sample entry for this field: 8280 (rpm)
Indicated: 6750 (rpm)
